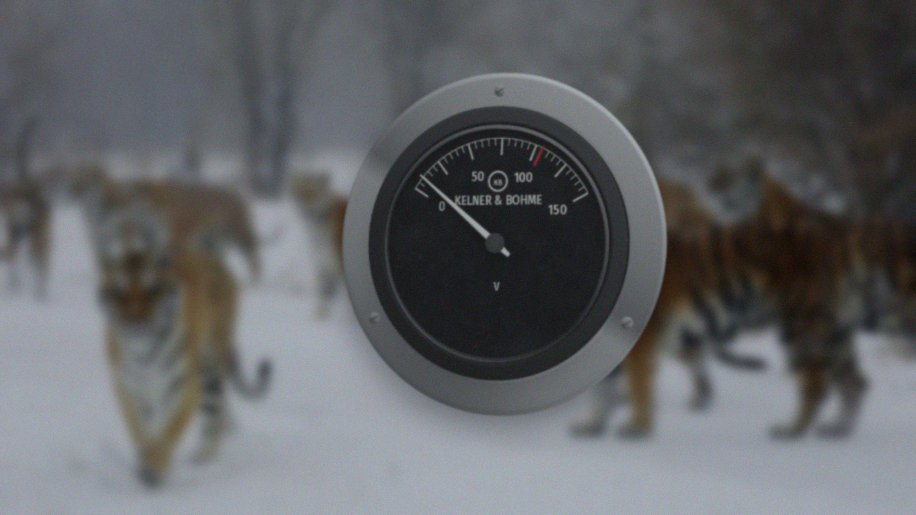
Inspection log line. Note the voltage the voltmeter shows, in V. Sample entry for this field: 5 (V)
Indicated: 10 (V)
